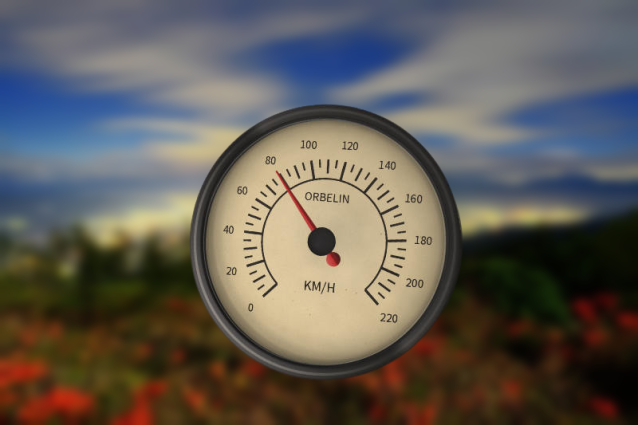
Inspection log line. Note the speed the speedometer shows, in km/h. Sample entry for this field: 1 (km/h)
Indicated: 80 (km/h)
